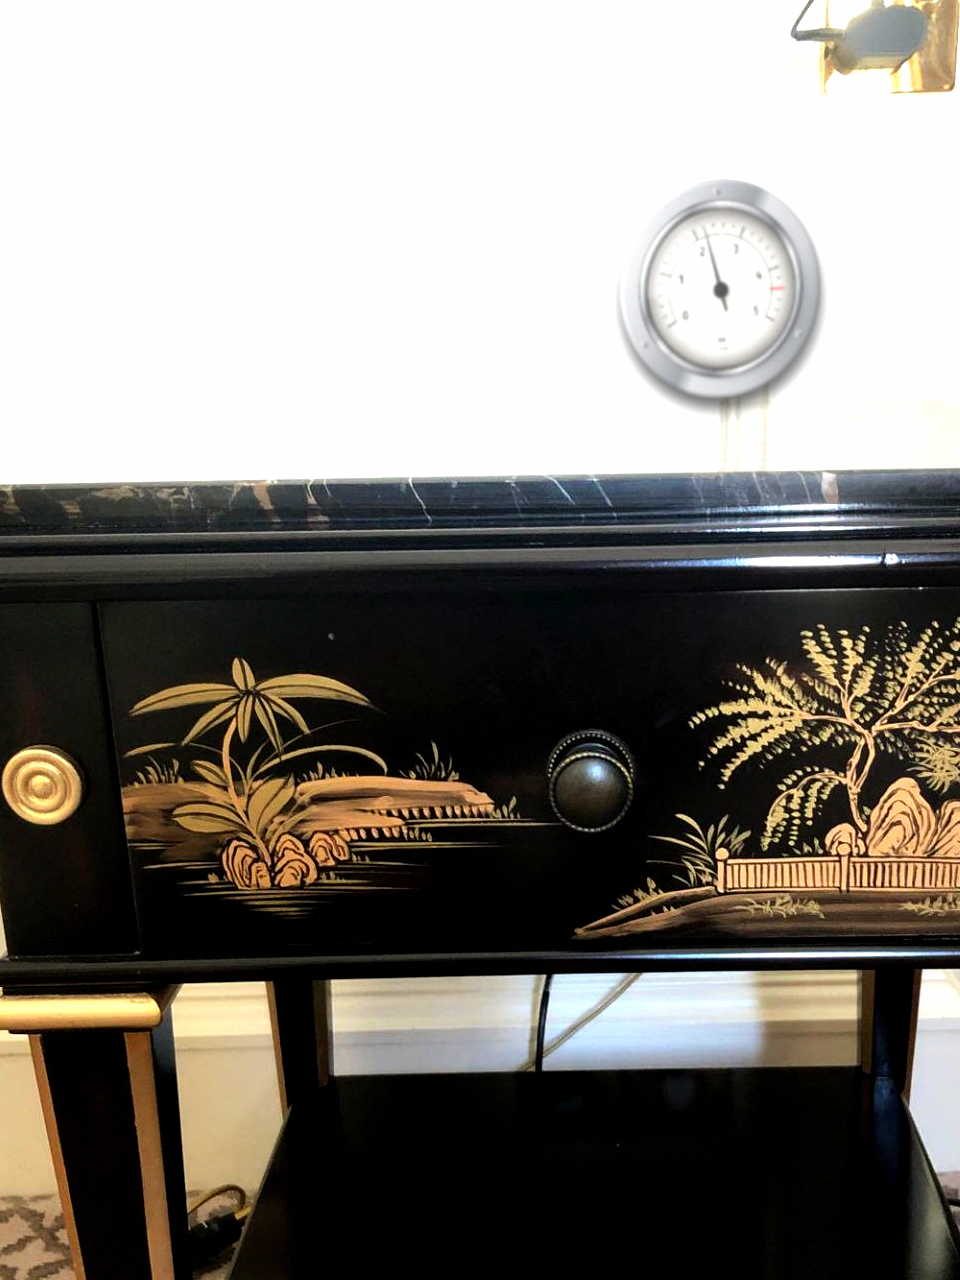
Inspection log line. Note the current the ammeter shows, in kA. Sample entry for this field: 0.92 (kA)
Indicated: 2.2 (kA)
